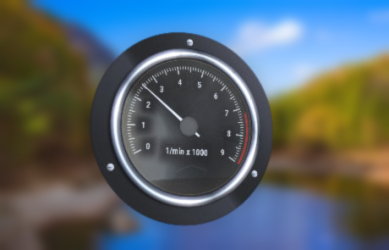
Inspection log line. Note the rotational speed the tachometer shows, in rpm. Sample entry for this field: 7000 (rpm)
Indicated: 2500 (rpm)
